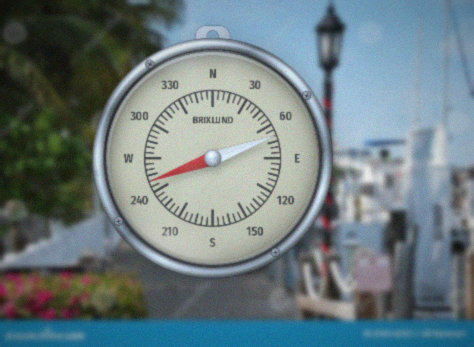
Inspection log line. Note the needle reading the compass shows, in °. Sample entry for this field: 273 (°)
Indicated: 250 (°)
